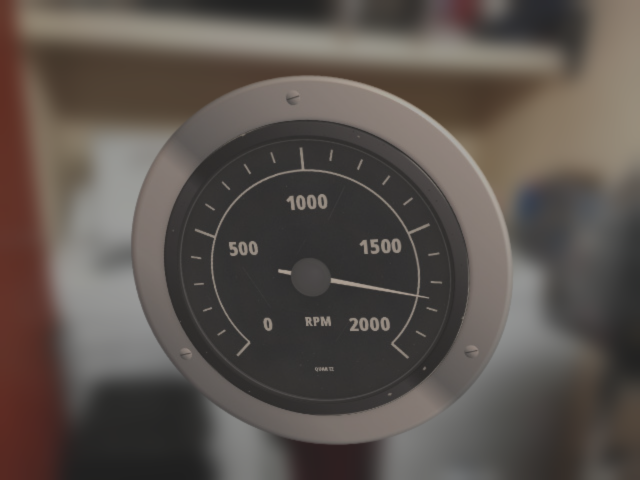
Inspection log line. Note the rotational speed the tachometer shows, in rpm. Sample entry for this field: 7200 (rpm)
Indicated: 1750 (rpm)
